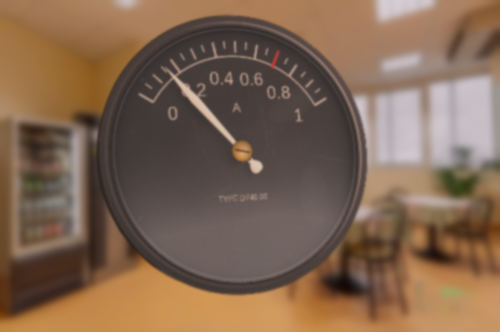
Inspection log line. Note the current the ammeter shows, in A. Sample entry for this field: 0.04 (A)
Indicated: 0.15 (A)
